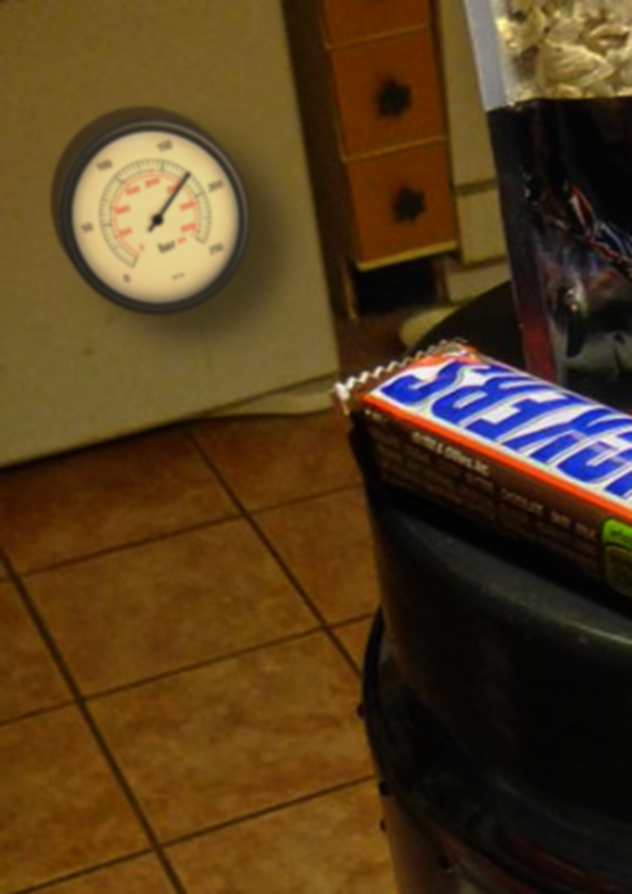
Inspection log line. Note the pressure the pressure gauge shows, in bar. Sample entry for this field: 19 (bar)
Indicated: 175 (bar)
